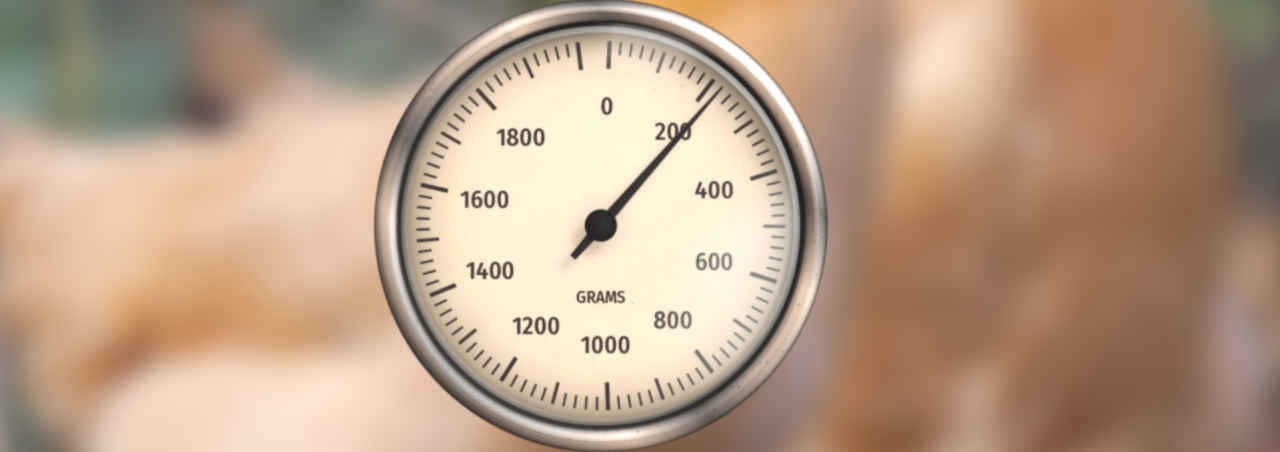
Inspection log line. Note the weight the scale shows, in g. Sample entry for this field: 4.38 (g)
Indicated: 220 (g)
